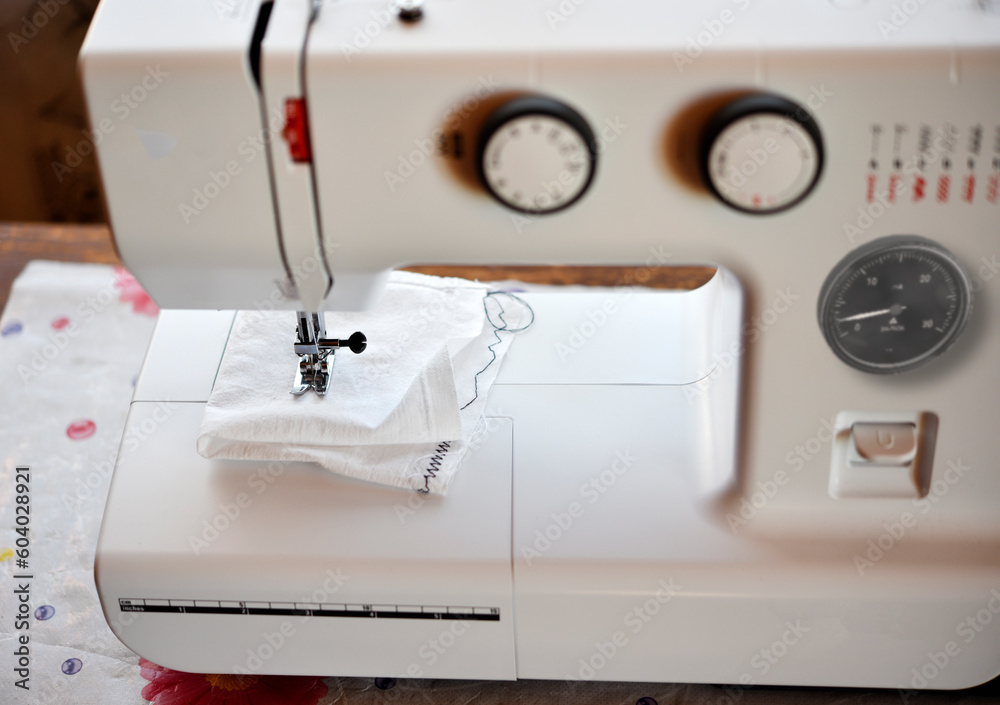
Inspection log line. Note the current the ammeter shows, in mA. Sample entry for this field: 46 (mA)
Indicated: 2.5 (mA)
